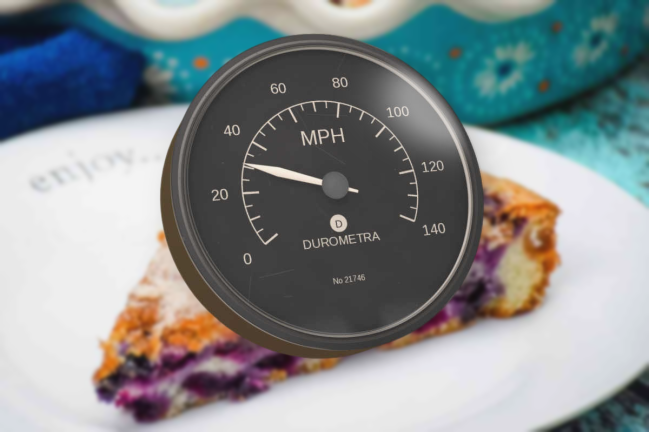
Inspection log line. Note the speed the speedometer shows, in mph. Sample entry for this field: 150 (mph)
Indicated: 30 (mph)
